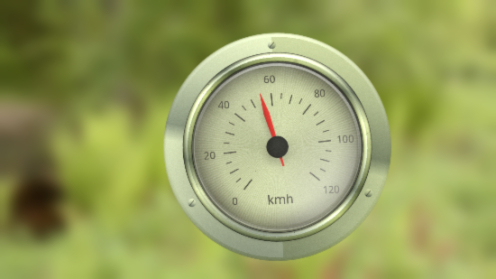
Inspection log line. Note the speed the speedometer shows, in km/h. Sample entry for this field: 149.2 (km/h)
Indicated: 55 (km/h)
